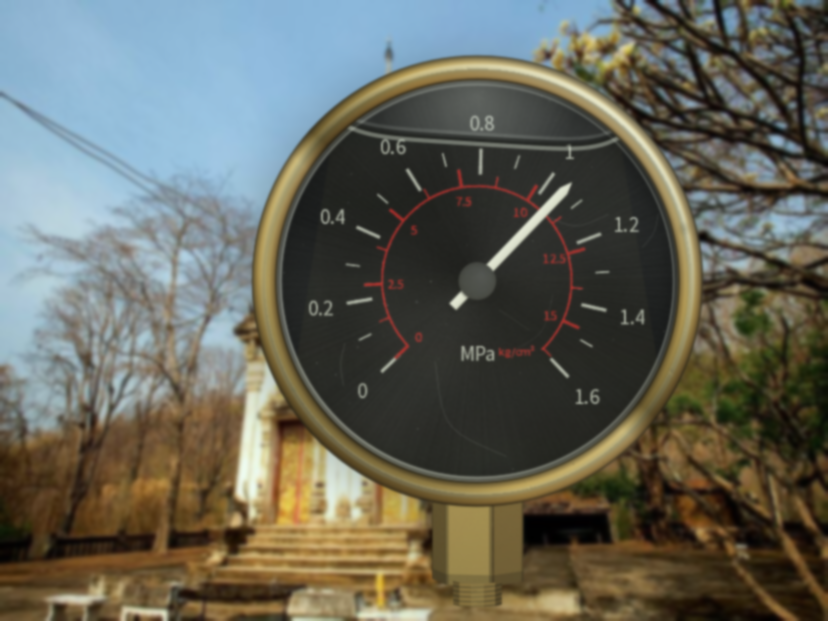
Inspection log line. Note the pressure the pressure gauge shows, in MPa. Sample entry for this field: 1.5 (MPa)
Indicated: 1.05 (MPa)
